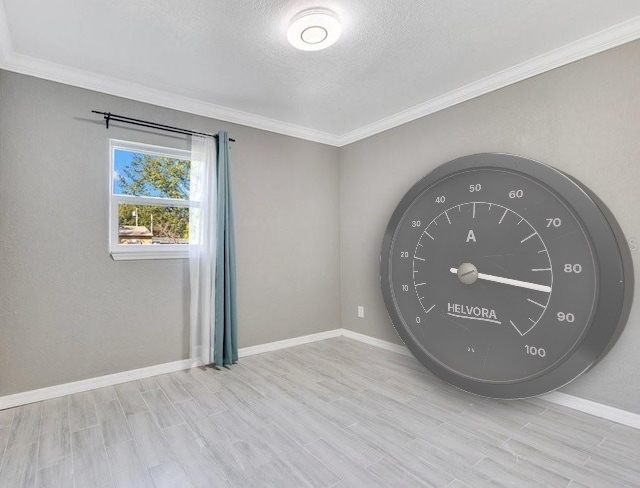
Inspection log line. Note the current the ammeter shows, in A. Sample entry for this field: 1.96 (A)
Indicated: 85 (A)
